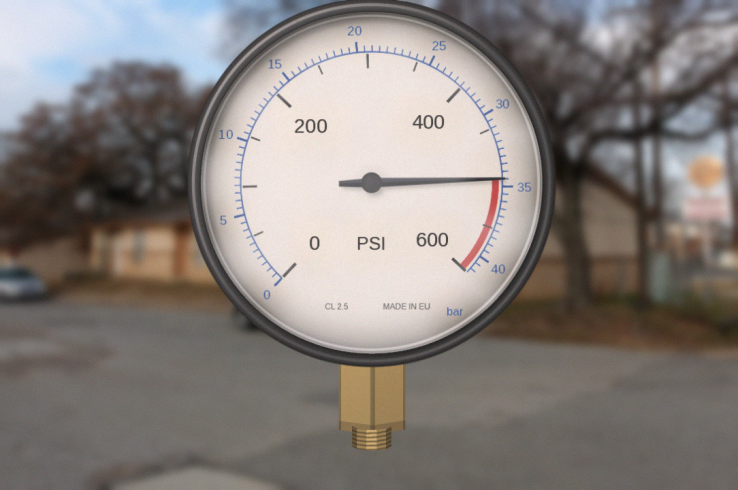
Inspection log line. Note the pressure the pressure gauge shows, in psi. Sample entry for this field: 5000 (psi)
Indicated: 500 (psi)
